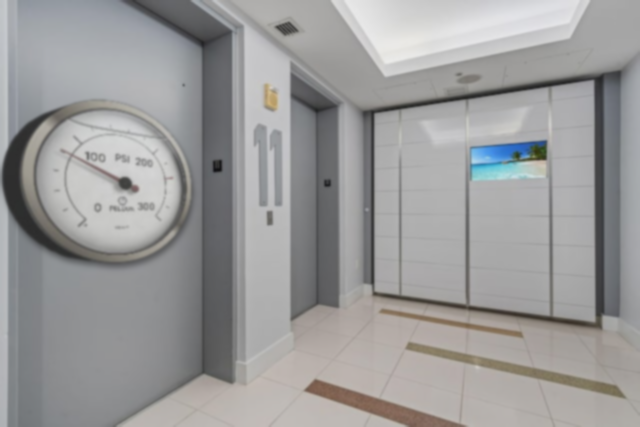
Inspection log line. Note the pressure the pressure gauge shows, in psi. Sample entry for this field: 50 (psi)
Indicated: 80 (psi)
